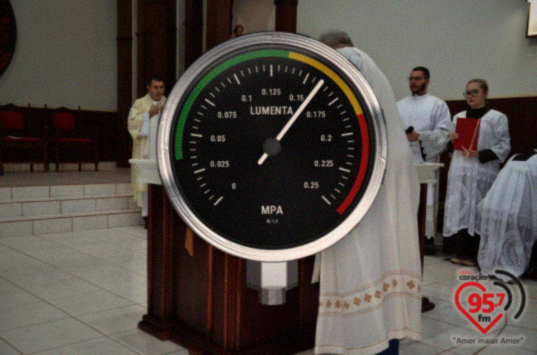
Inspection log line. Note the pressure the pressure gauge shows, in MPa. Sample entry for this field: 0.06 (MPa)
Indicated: 0.16 (MPa)
